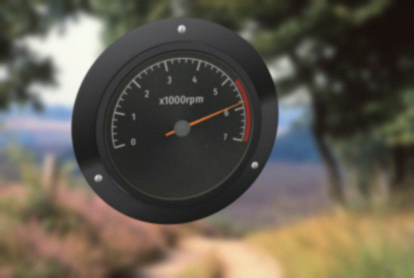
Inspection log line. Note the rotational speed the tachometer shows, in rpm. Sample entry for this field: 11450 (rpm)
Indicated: 5800 (rpm)
